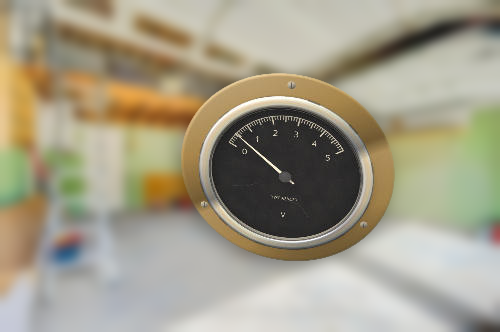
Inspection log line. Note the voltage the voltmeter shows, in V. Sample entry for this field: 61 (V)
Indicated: 0.5 (V)
